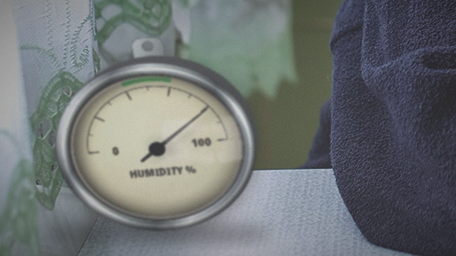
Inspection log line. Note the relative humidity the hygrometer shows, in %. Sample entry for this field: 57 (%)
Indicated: 80 (%)
